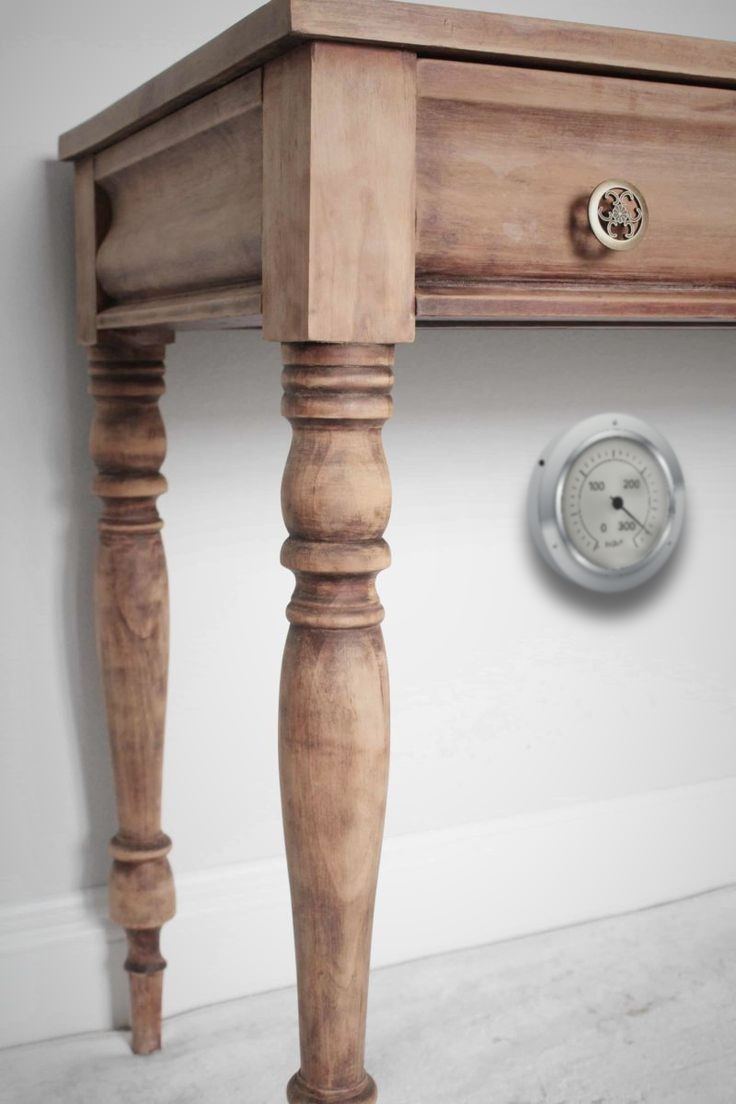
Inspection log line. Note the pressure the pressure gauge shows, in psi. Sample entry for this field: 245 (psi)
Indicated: 280 (psi)
